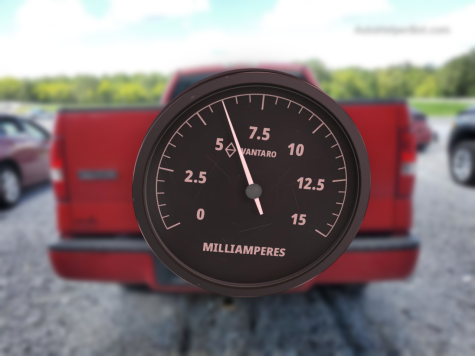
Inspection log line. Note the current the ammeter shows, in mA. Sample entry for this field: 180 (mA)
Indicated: 6 (mA)
